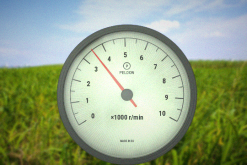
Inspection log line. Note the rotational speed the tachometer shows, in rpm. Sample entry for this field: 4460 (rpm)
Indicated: 3500 (rpm)
